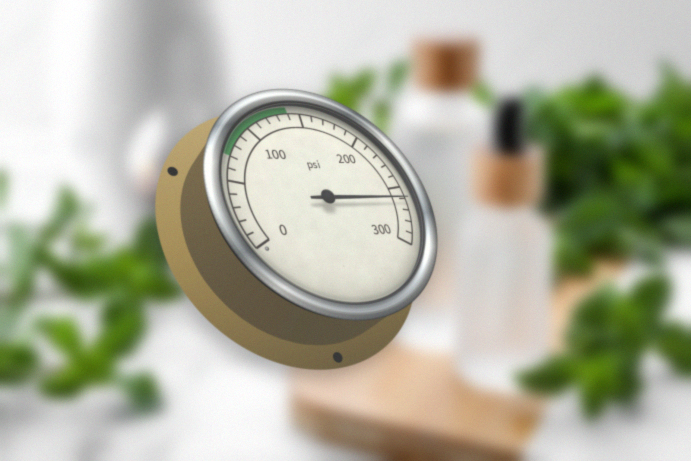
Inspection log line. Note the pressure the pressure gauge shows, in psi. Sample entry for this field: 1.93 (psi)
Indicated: 260 (psi)
